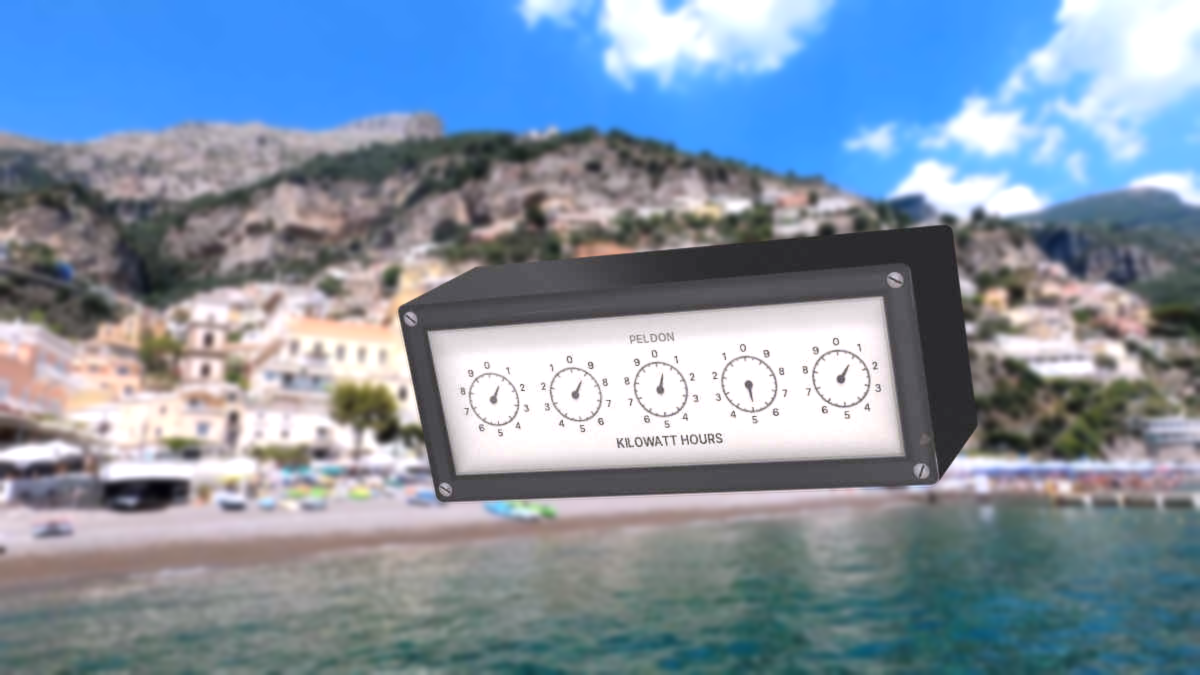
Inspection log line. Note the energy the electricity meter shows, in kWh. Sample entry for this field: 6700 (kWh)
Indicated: 9051 (kWh)
